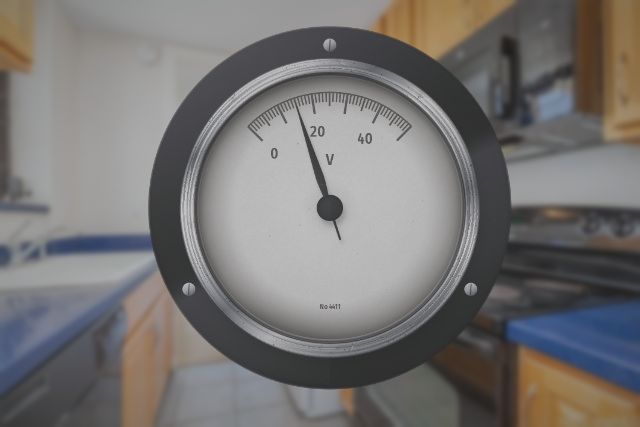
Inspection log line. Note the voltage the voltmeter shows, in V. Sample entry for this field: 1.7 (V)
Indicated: 15 (V)
